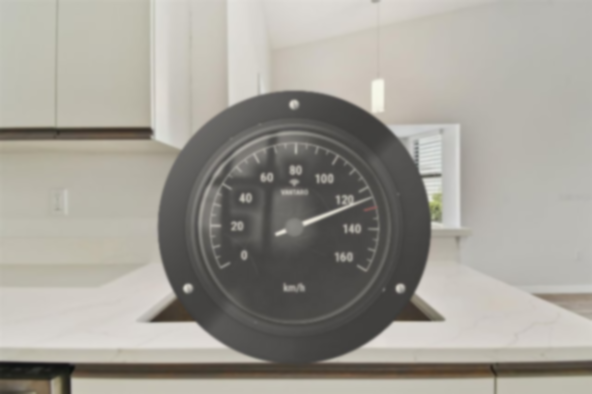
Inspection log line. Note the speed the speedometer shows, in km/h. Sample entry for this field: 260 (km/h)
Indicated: 125 (km/h)
